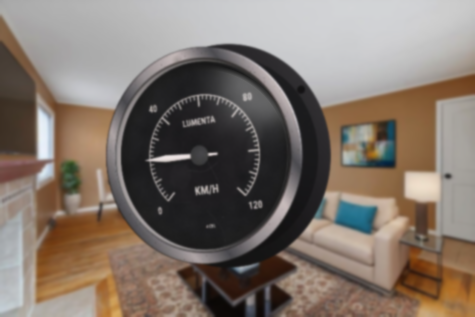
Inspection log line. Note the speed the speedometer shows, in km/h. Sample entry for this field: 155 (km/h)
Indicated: 20 (km/h)
